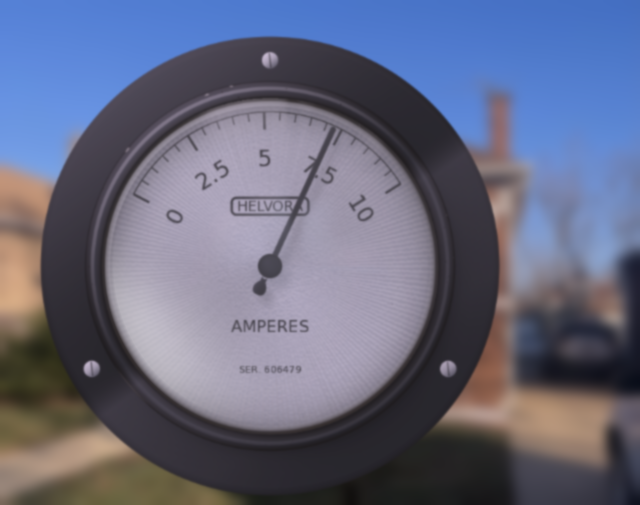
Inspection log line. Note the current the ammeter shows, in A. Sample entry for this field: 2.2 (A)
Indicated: 7.25 (A)
